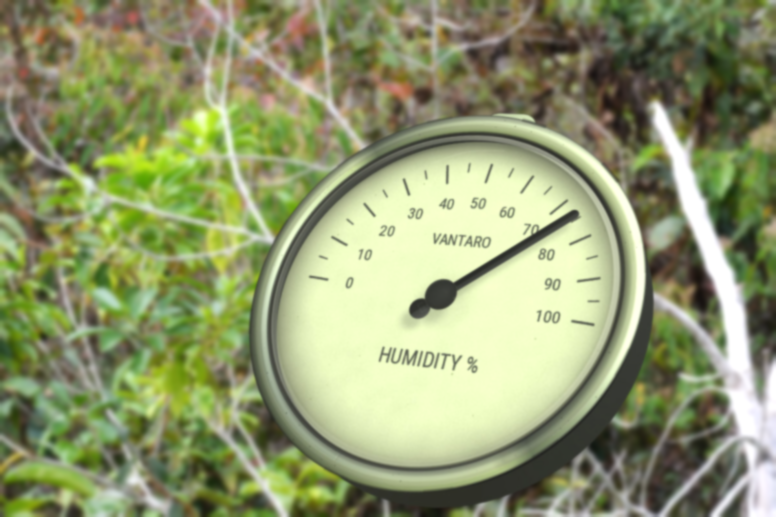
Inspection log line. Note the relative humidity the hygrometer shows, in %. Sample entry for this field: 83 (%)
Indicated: 75 (%)
